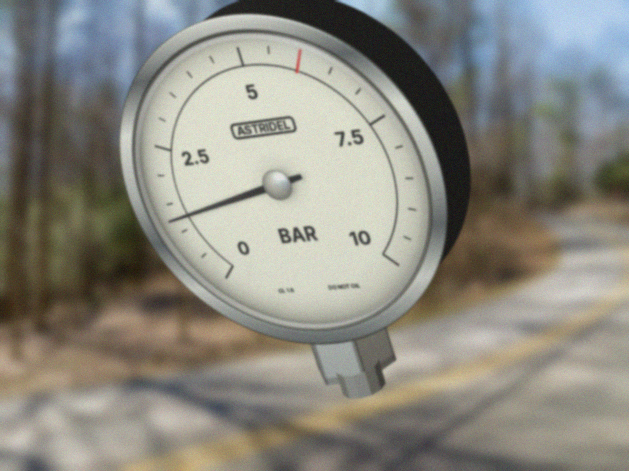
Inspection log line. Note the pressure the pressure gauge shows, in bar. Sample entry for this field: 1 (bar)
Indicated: 1.25 (bar)
